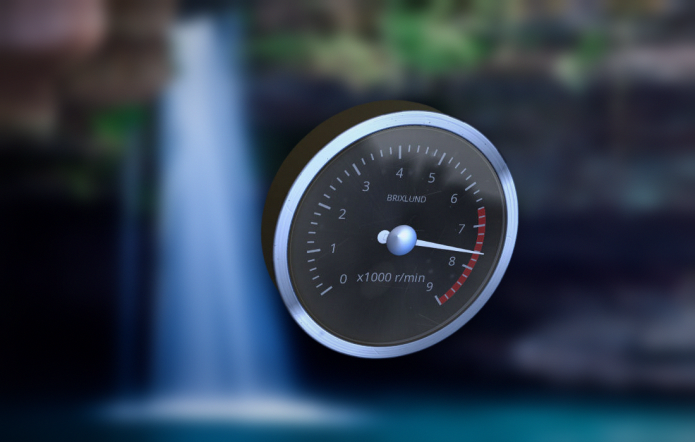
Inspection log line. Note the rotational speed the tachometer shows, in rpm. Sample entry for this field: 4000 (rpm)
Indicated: 7600 (rpm)
